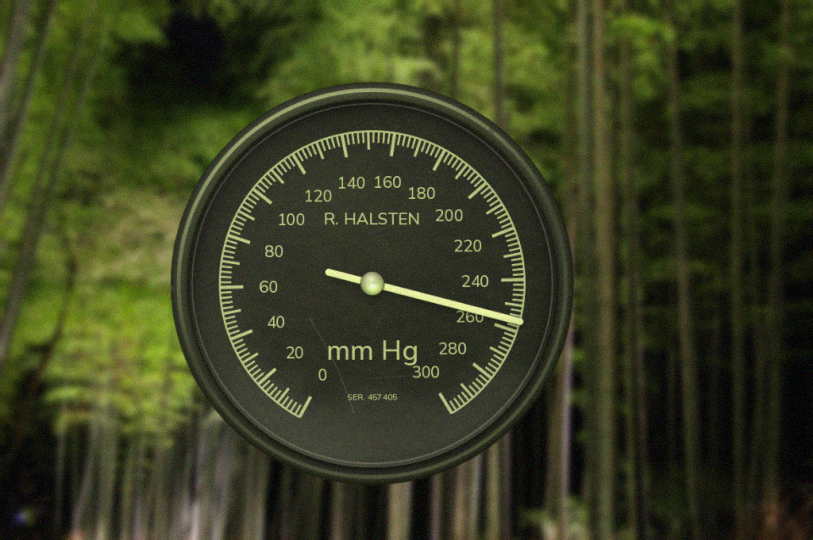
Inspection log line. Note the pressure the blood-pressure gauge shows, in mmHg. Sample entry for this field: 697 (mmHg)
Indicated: 256 (mmHg)
